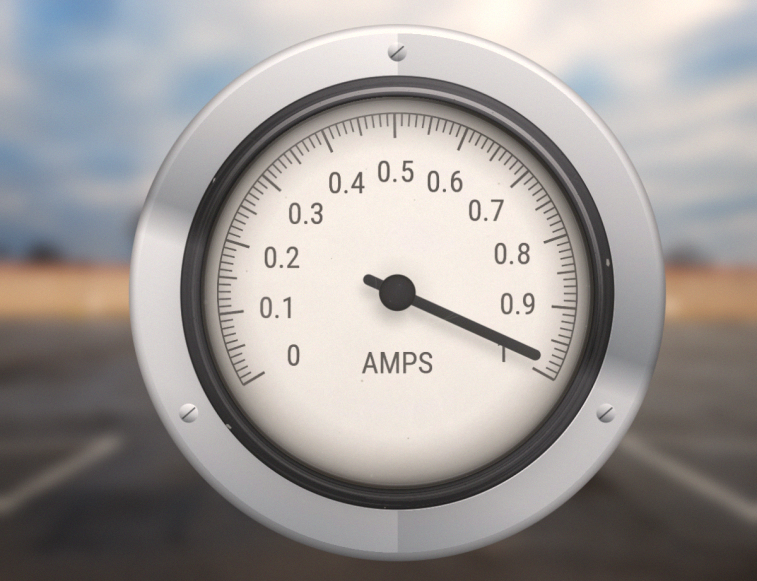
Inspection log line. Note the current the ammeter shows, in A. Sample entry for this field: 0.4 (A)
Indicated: 0.98 (A)
